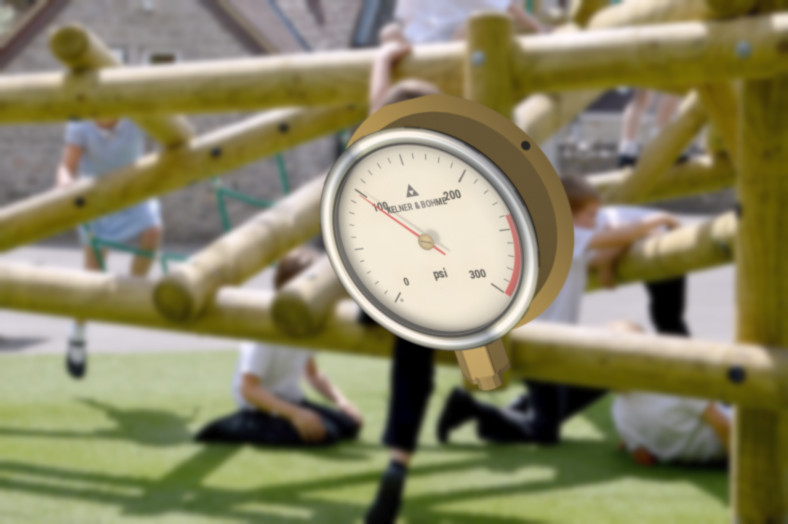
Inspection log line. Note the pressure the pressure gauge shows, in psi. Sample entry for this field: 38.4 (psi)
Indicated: 100 (psi)
